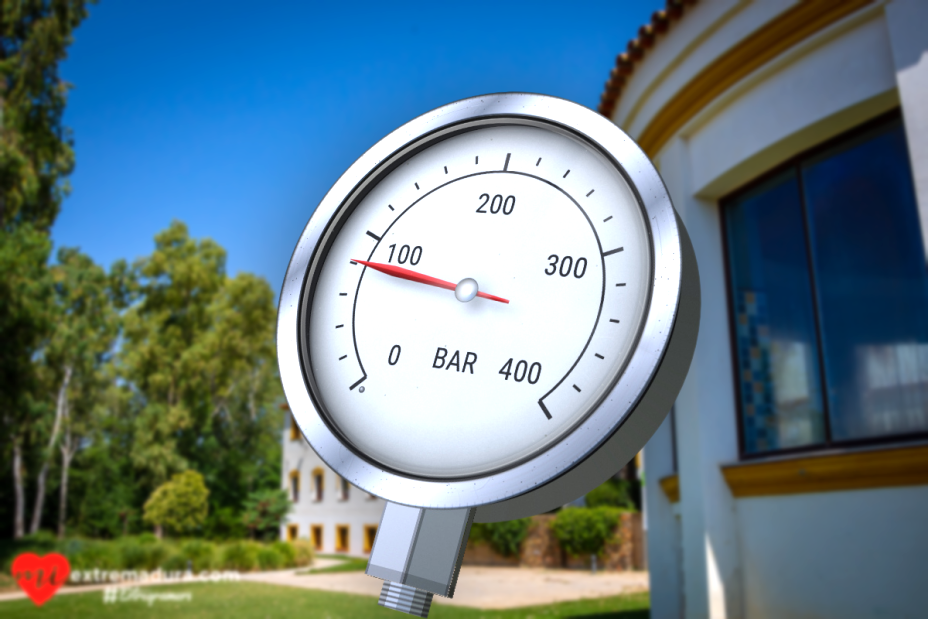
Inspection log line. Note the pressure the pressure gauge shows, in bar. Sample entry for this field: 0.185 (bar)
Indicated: 80 (bar)
